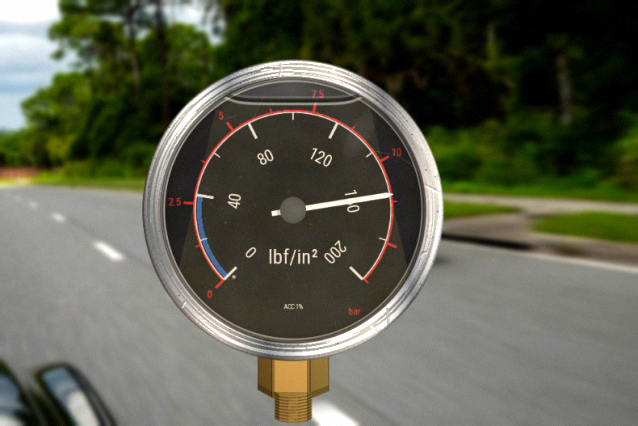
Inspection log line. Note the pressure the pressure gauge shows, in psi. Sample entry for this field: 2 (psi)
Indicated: 160 (psi)
